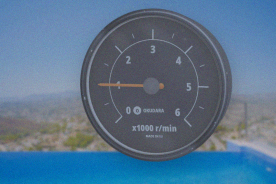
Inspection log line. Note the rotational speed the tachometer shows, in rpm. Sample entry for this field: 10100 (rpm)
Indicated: 1000 (rpm)
